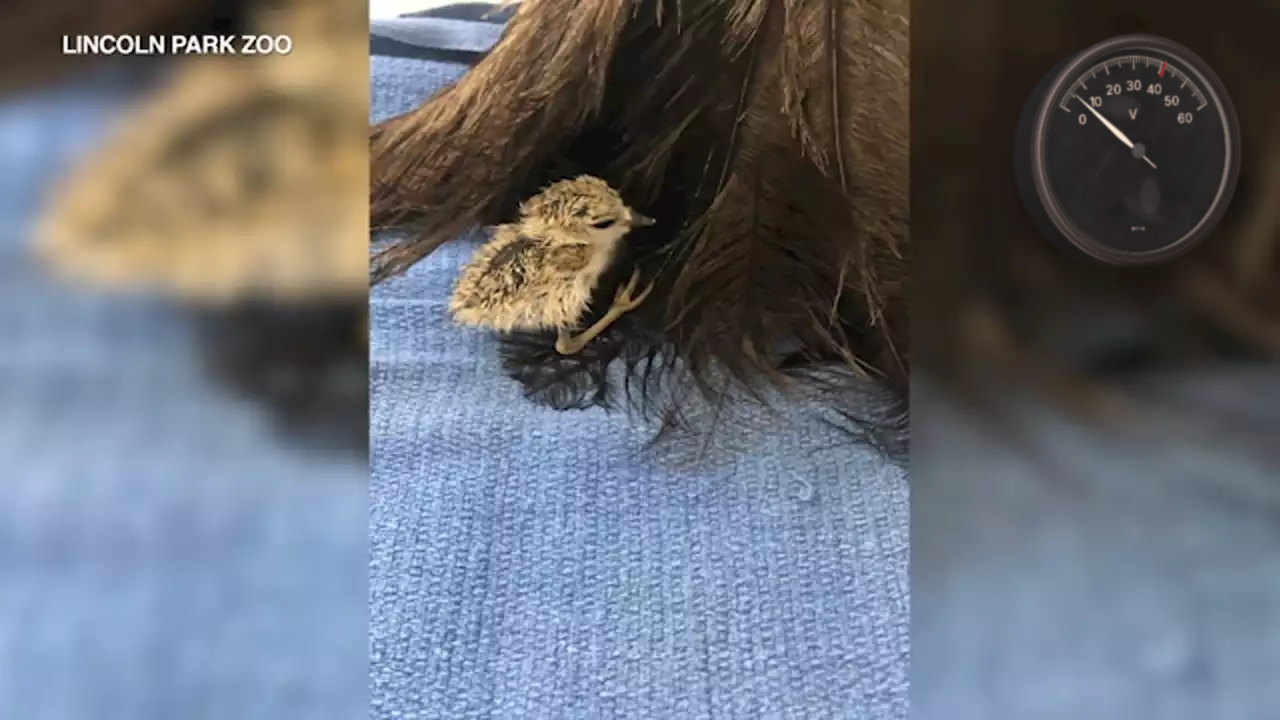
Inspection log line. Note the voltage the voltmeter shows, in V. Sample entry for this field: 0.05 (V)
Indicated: 5 (V)
